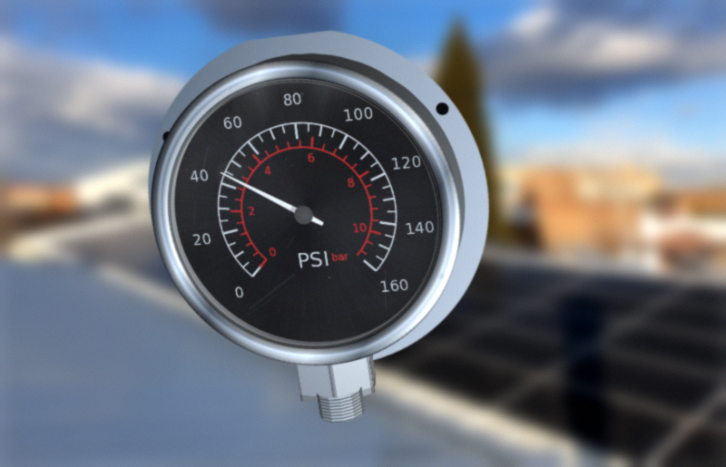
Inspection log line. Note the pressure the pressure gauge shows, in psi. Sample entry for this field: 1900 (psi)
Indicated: 45 (psi)
